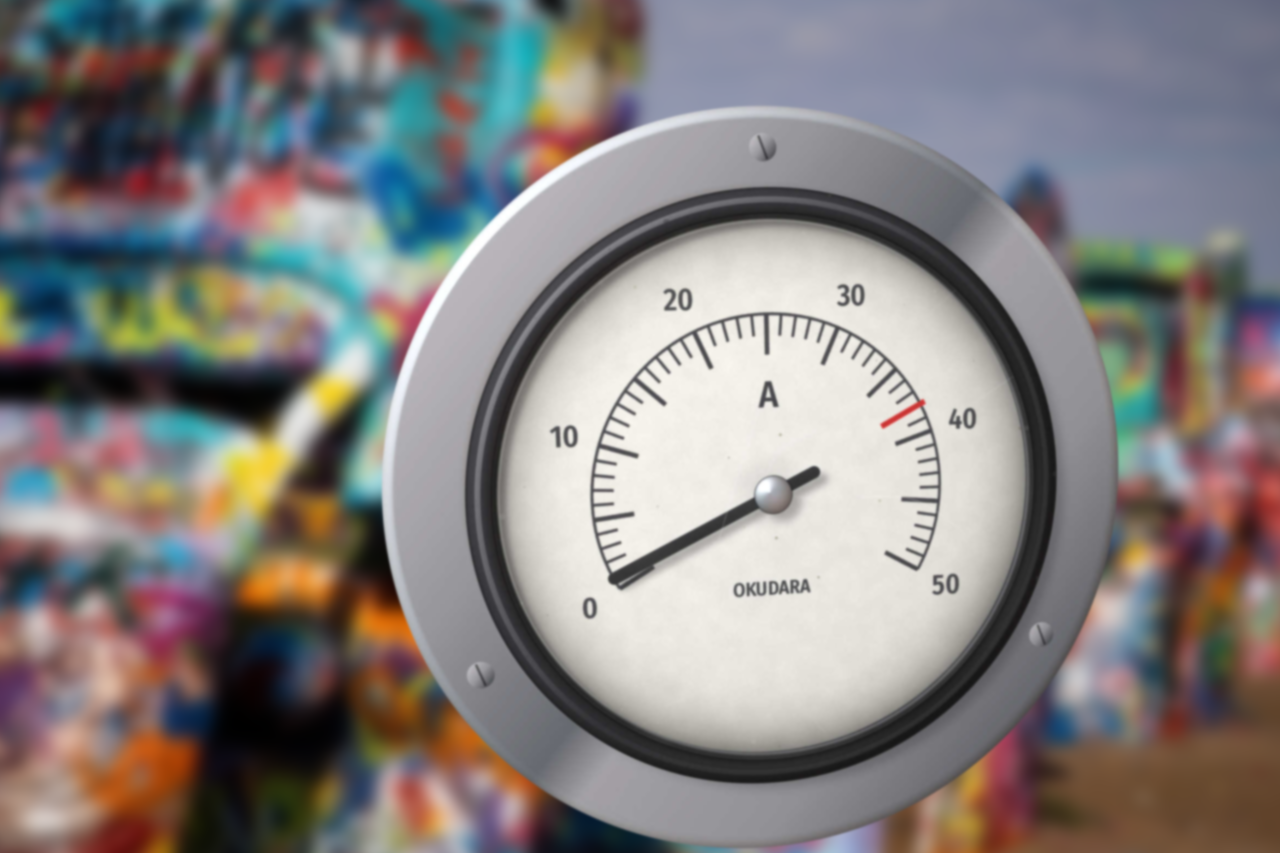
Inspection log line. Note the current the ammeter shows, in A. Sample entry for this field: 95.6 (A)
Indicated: 1 (A)
